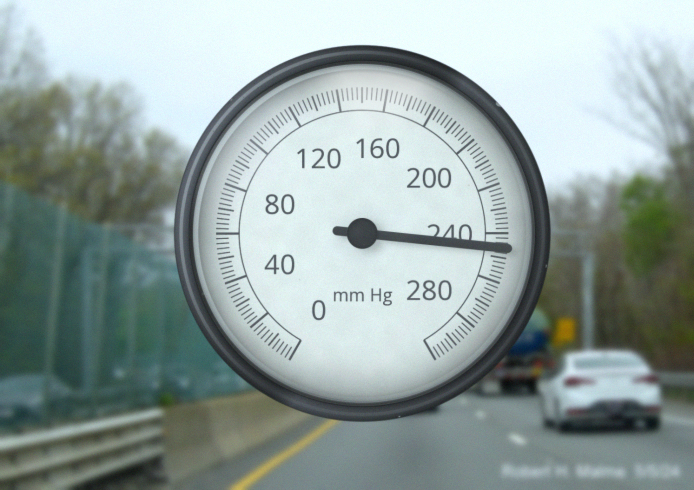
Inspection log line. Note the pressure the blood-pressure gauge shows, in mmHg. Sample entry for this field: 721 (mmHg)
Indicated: 246 (mmHg)
